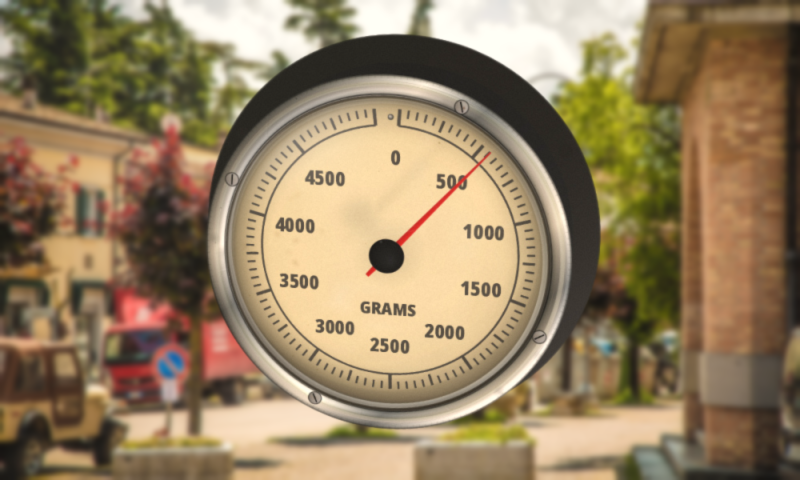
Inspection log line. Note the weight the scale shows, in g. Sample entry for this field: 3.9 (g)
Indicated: 550 (g)
